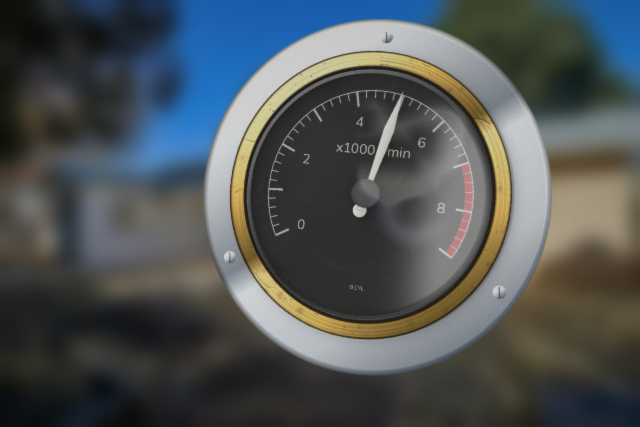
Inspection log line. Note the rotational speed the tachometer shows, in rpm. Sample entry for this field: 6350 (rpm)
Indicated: 5000 (rpm)
